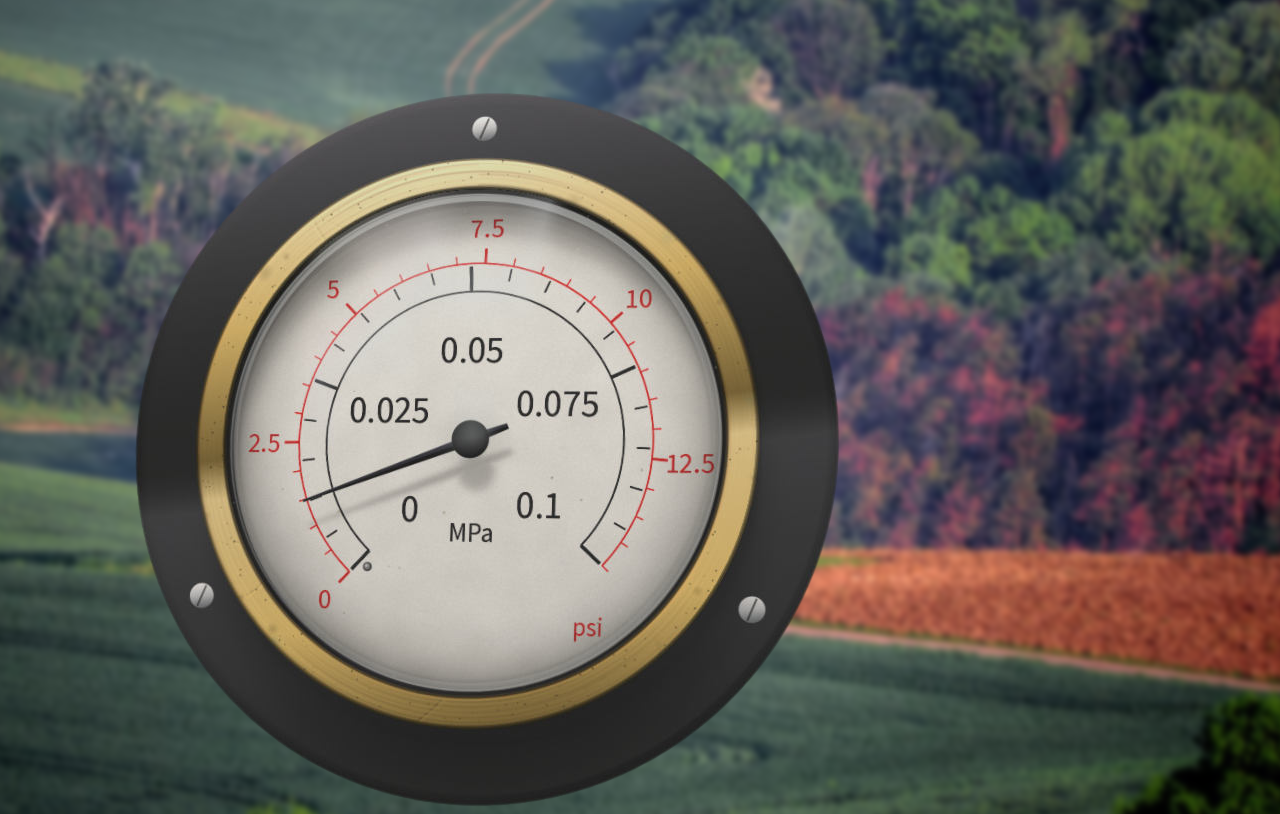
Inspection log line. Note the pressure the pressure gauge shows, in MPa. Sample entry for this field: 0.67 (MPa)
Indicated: 0.01 (MPa)
